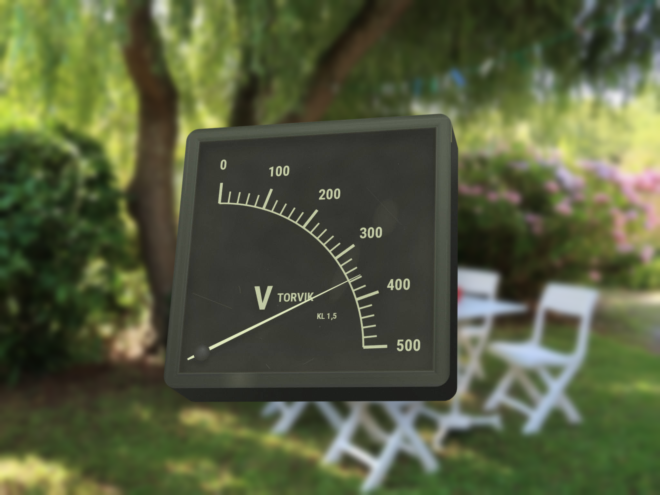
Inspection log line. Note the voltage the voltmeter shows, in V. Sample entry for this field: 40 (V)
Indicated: 360 (V)
